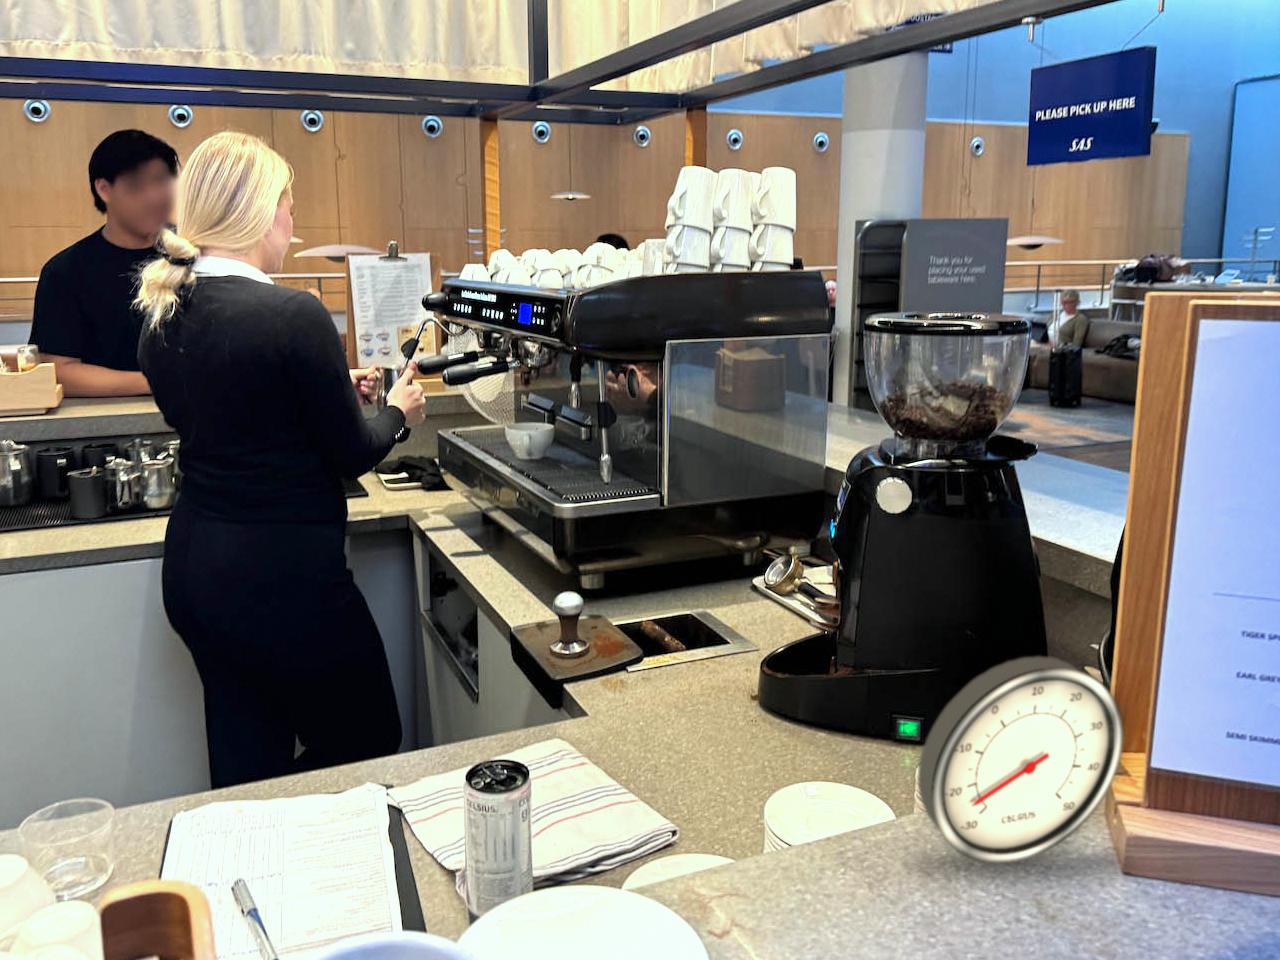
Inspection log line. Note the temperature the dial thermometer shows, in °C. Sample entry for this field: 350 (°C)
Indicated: -25 (°C)
